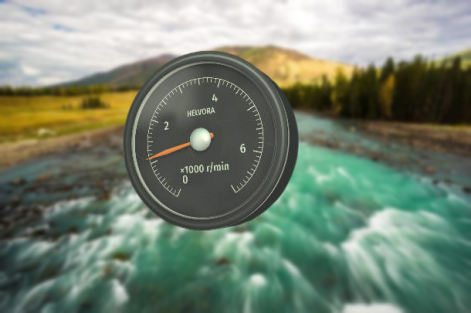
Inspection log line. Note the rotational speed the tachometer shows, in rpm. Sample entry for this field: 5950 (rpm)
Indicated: 1100 (rpm)
